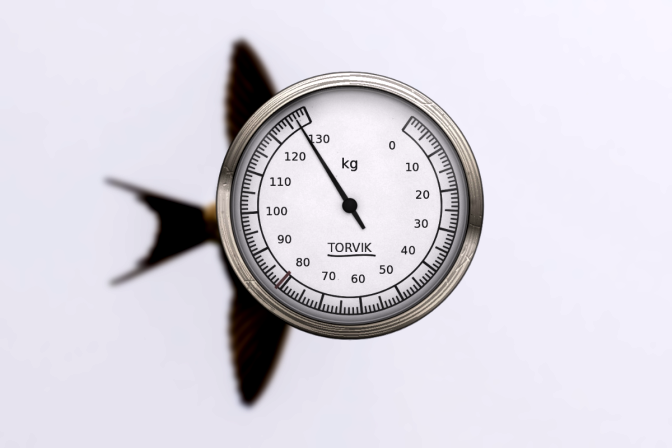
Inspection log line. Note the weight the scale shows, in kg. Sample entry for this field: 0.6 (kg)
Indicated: 127 (kg)
